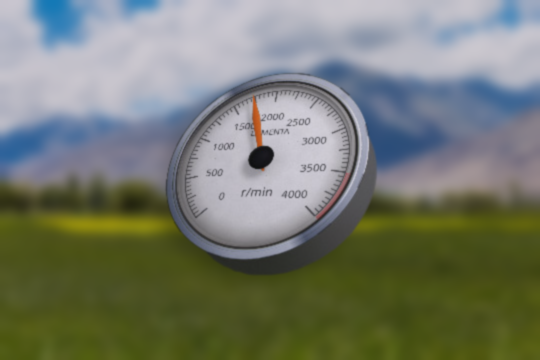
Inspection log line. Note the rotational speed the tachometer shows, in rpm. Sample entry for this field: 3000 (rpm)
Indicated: 1750 (rpm)
